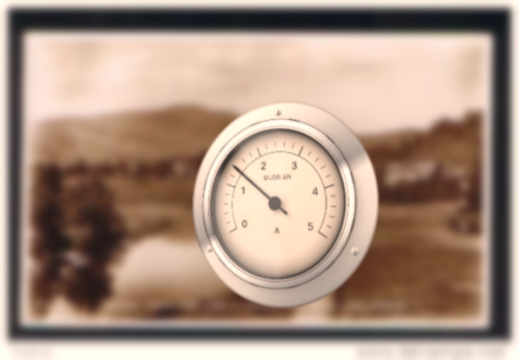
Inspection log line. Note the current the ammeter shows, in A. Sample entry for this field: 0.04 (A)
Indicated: 1.4 (A)
